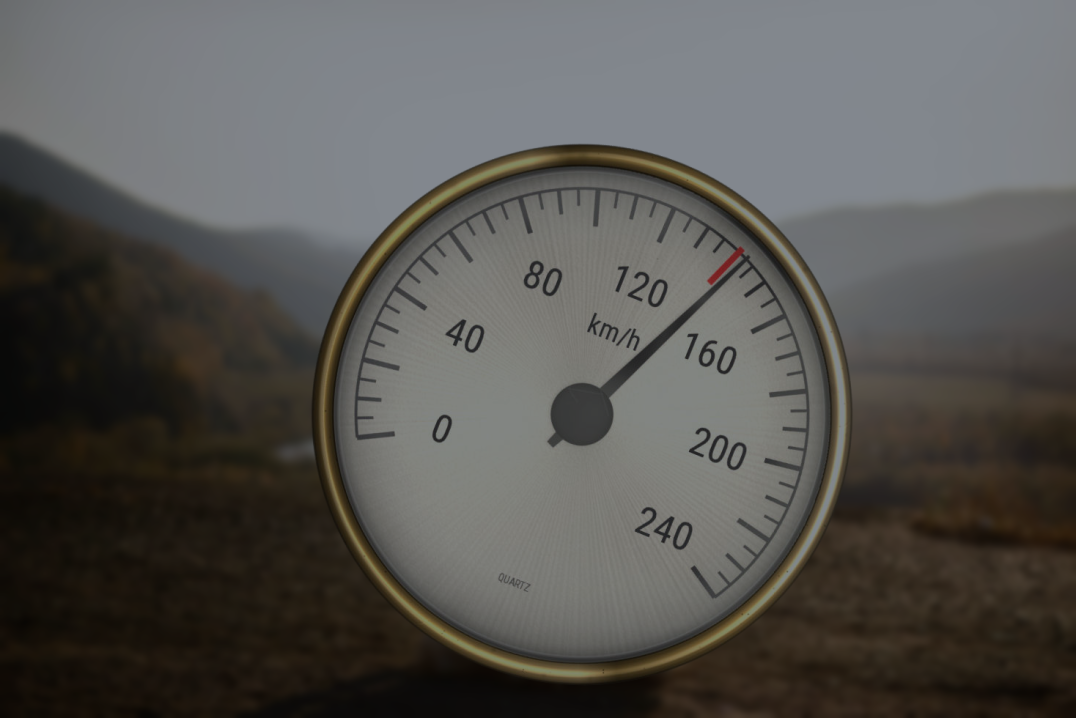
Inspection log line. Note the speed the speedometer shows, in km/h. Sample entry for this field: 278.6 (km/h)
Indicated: 142.5 (km/h)
